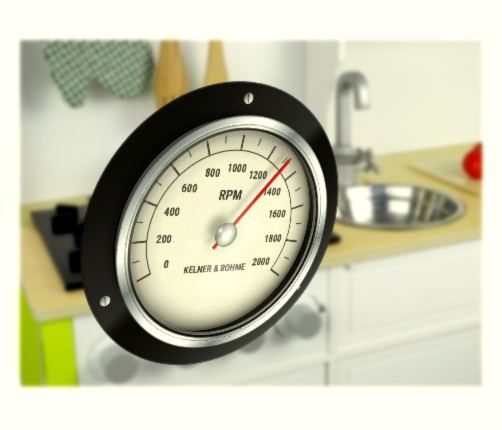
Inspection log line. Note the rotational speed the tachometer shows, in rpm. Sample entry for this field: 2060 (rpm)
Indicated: 1300 (rpm)
